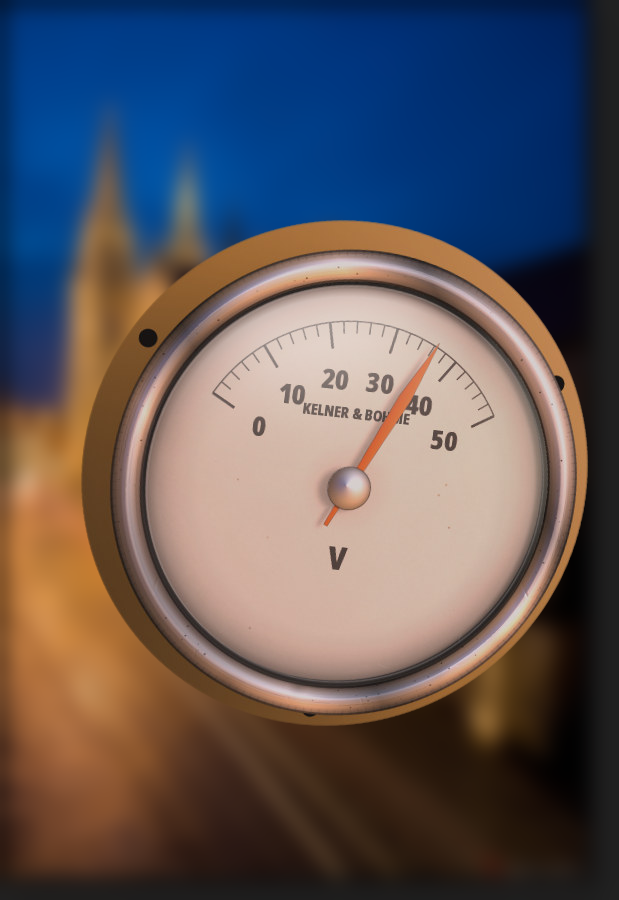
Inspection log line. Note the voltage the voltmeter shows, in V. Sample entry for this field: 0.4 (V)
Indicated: 36 (V)
